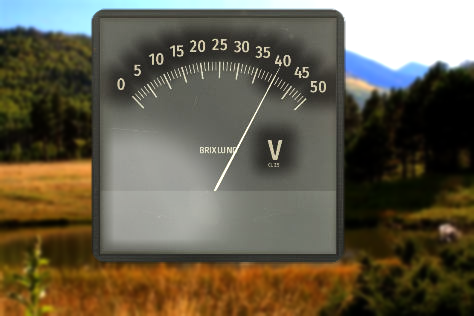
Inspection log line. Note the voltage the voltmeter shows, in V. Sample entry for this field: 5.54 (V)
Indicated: 40 (V)
